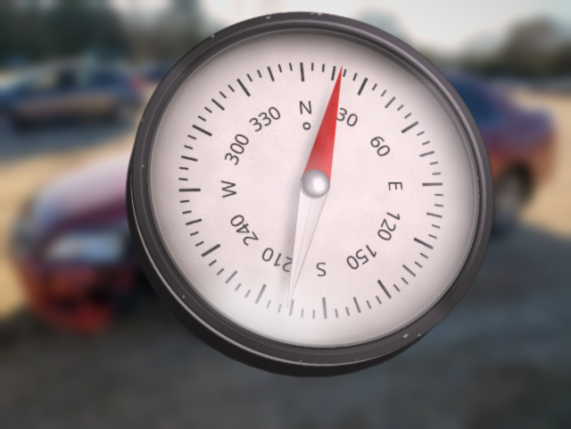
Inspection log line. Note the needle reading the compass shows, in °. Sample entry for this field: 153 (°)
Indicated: 17.5 (°)
